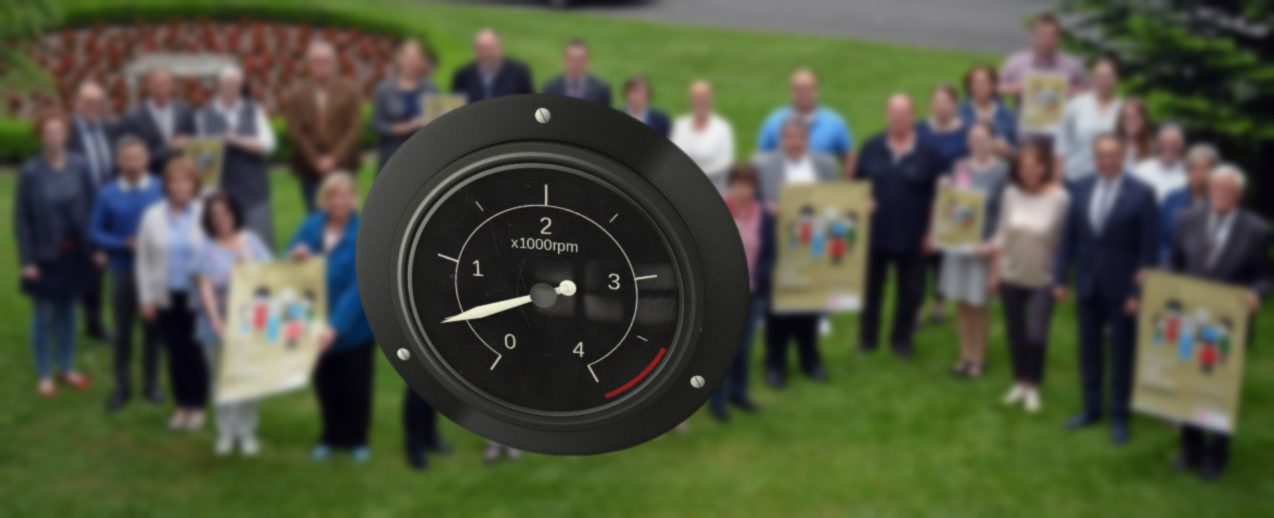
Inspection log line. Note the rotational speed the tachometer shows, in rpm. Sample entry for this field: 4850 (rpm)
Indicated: 500 (rpm)
